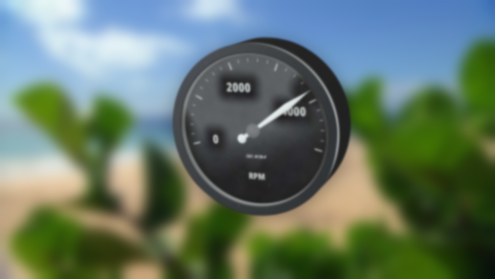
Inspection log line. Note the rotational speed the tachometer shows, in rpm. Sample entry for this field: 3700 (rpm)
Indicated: 3800 (rpm)
